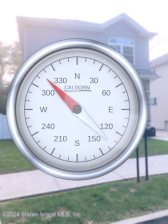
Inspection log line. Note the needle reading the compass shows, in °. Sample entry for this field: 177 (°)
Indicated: 315 (°)
